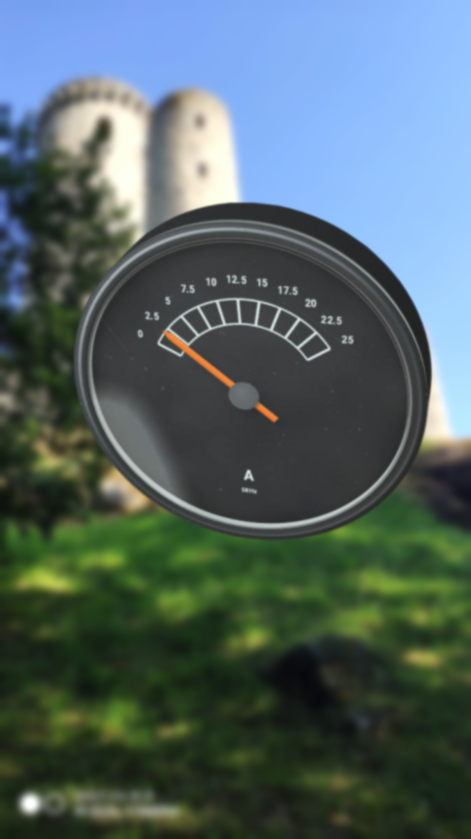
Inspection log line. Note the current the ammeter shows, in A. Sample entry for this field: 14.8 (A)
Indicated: 2.5 (A)
